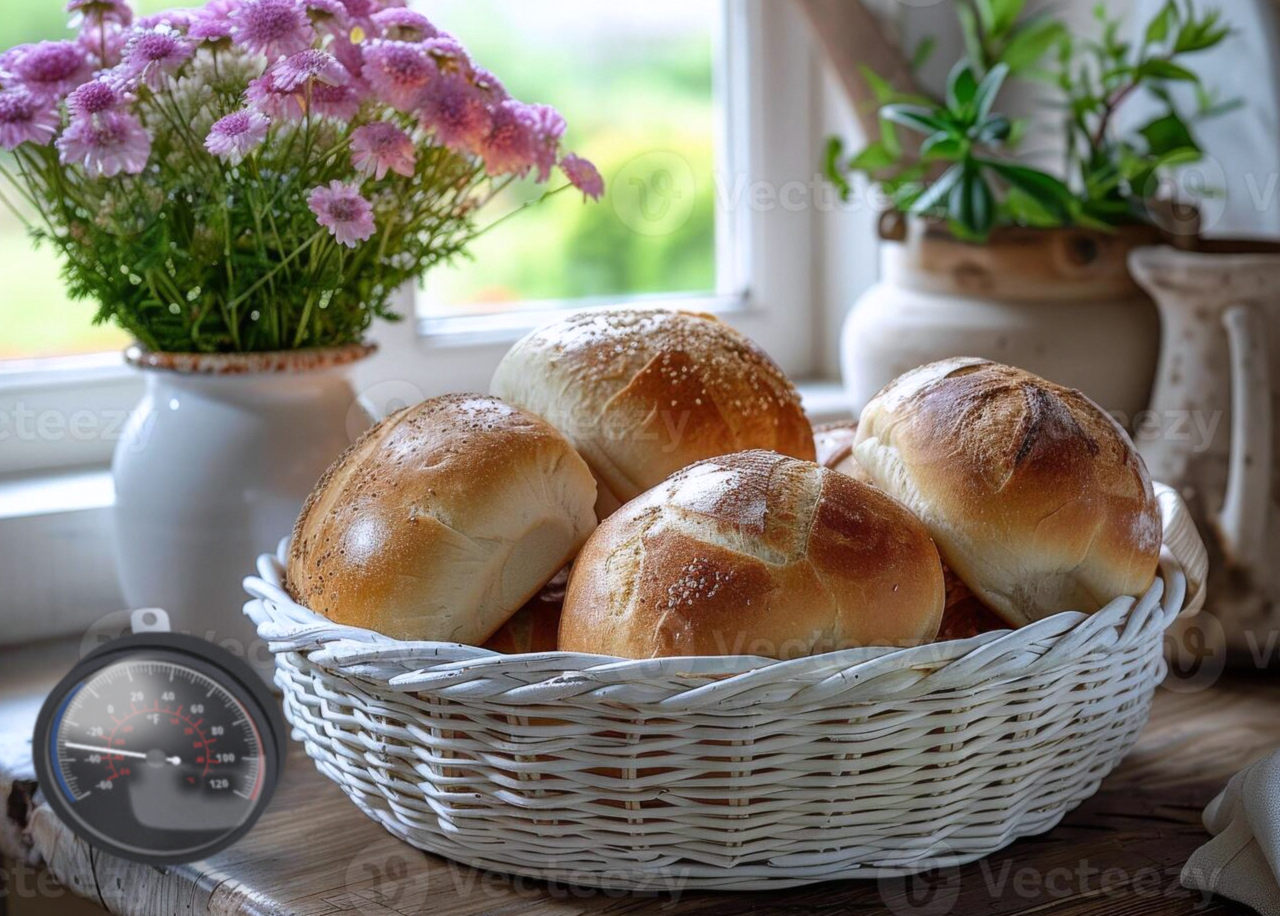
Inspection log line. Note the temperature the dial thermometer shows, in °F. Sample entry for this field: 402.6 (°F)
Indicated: -30 (°F)
